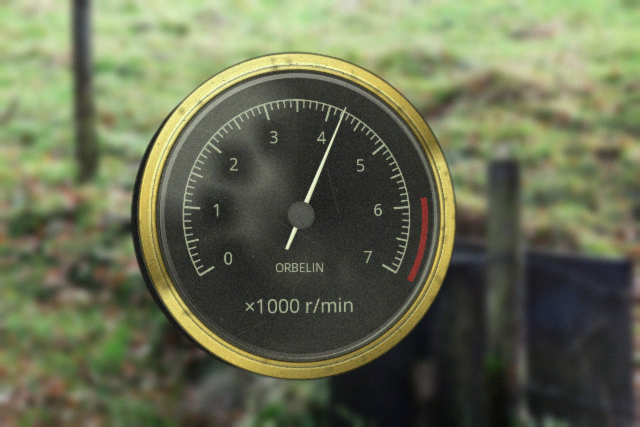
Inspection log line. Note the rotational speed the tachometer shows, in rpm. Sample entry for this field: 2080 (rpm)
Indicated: 4200 (rpm)
